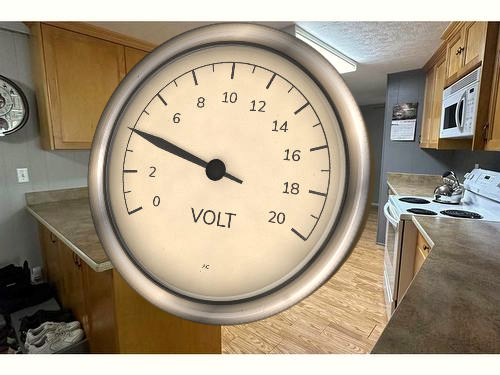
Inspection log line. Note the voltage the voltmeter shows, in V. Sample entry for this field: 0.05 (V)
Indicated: 4 (V)
